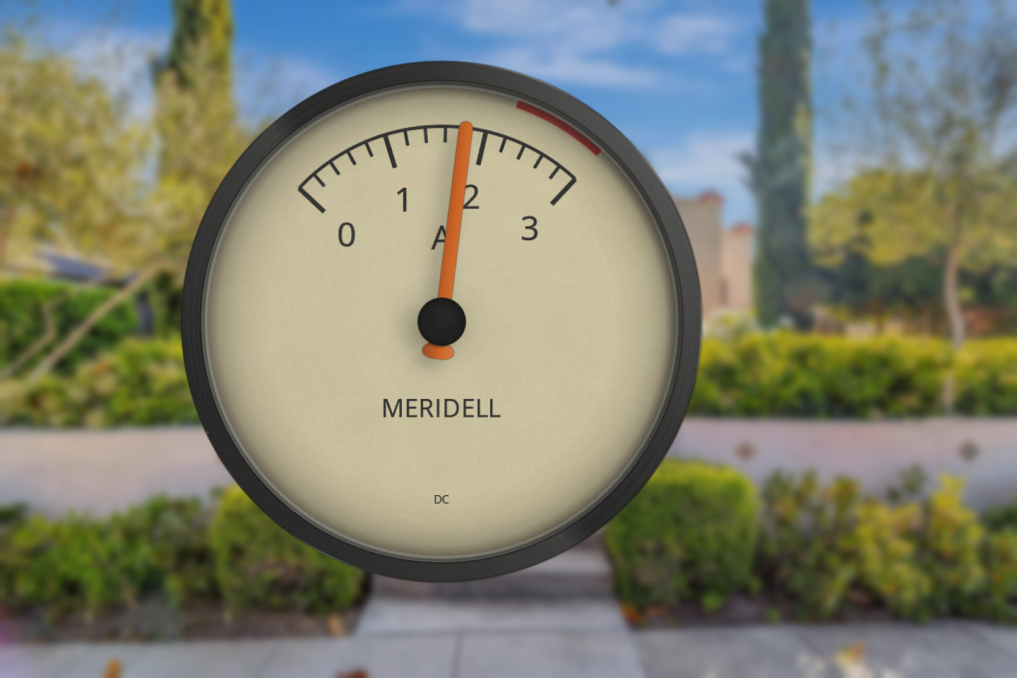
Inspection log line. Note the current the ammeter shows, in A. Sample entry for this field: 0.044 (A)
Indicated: 1.8 (A)
